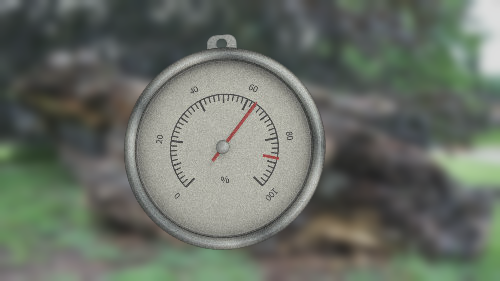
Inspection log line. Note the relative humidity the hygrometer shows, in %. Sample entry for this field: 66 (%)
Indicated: 64 (%)
